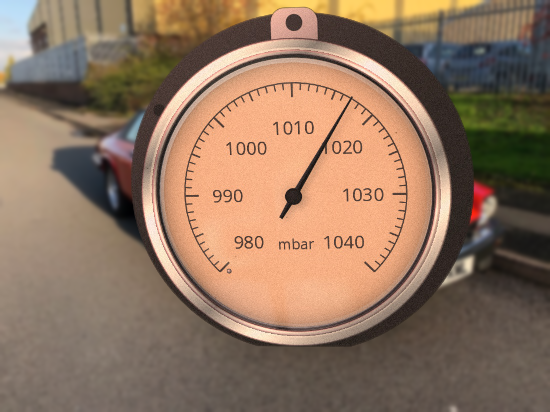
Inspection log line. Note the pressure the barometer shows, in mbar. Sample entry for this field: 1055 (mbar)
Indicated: 1017 (mbar)
